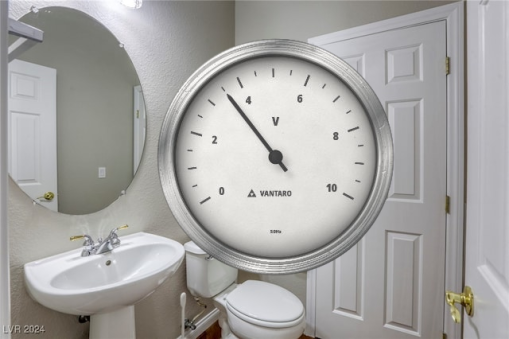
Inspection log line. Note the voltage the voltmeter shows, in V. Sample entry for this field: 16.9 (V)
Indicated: 3.5 (V)
